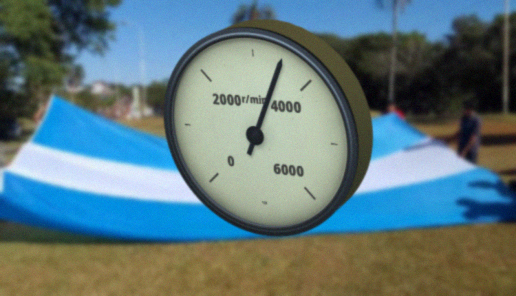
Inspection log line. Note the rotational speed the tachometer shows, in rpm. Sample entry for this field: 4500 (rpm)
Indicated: 3500 (rpm)
